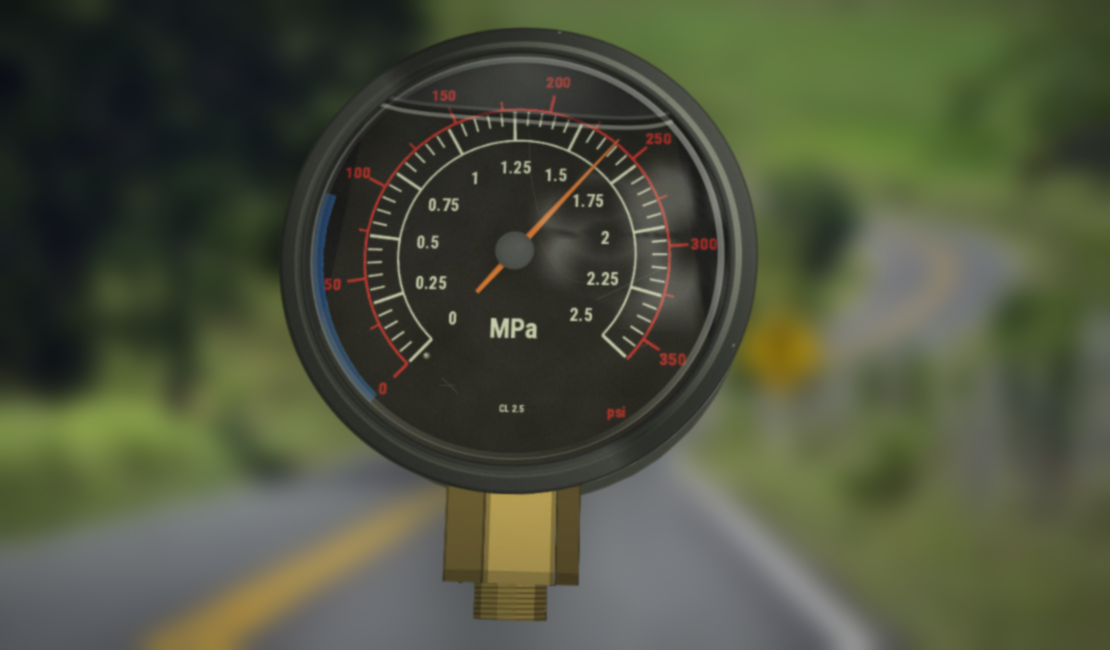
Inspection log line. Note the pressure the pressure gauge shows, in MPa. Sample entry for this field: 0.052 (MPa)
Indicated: 1.65 (MPa)
